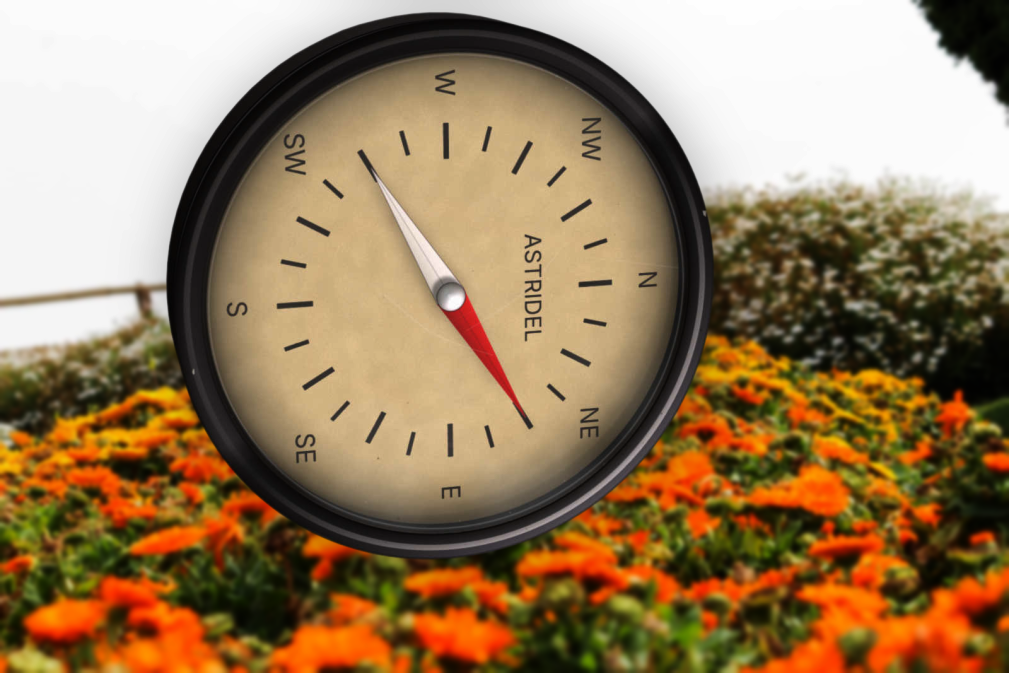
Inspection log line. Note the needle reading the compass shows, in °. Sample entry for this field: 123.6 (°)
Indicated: 60 (°)
